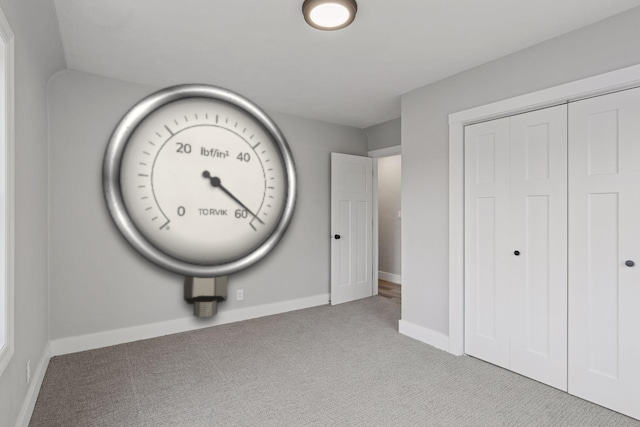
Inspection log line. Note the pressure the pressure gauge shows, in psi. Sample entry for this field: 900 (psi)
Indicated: 58 (psi)
